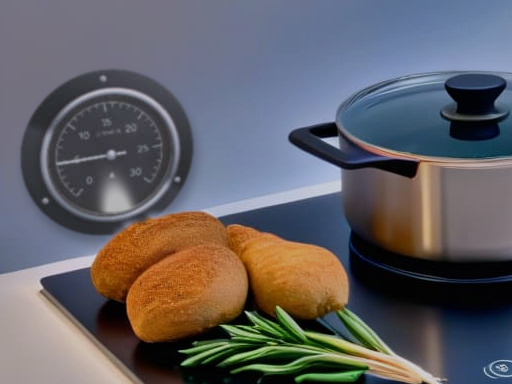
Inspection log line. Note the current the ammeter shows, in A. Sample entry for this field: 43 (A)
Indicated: 5 (A)
